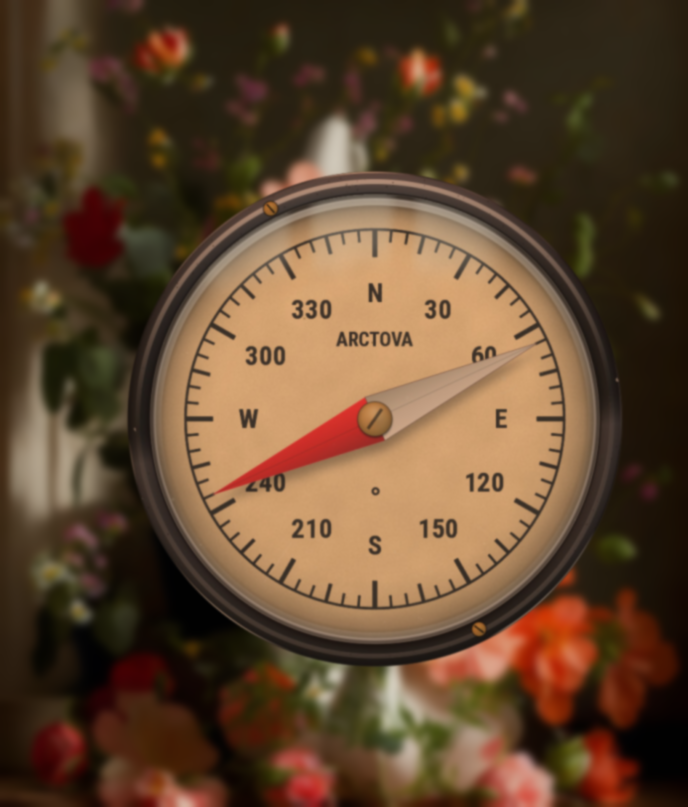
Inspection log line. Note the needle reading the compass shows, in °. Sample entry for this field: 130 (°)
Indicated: 245 (°)
